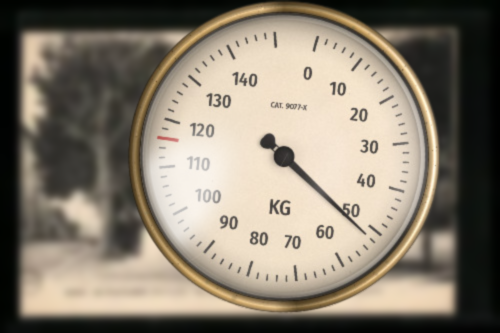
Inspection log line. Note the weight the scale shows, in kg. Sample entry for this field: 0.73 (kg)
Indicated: 52 (kg)
